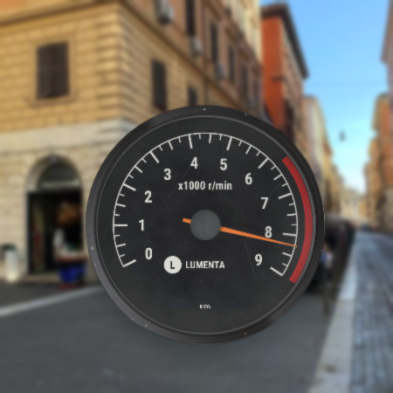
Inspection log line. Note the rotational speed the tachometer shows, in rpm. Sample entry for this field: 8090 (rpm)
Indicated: 8250 (rpm)
